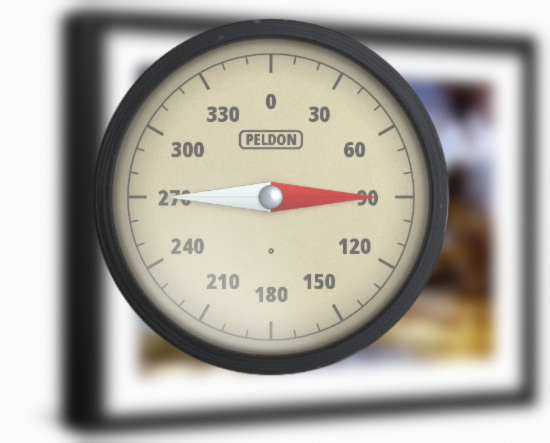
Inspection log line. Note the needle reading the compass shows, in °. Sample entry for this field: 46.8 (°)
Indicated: 90 (°)
